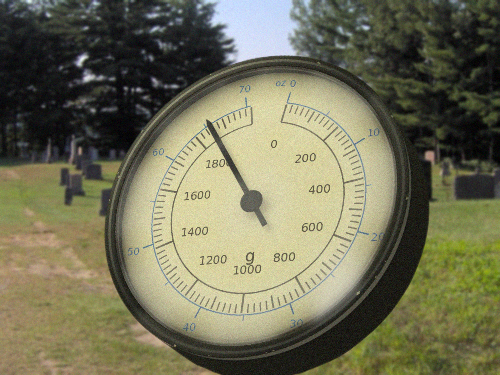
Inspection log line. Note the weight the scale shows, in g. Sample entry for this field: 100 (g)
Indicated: 1860 (g)
